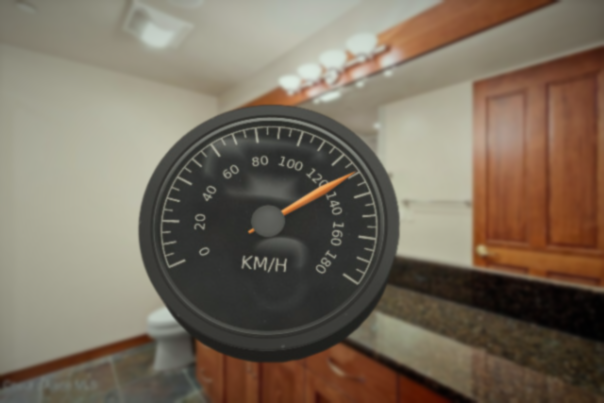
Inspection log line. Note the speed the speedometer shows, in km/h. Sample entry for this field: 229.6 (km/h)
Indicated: 130 (km/h)
